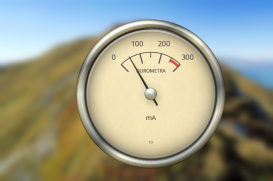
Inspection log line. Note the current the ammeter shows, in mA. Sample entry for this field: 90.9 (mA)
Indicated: 50 (mA)
